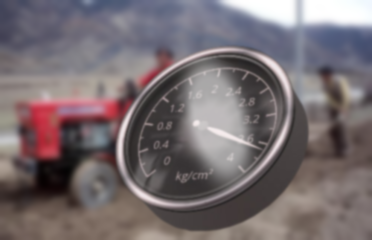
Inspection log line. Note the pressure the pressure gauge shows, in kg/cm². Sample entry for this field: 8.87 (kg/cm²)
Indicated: 3.7 (kg/cm²)
